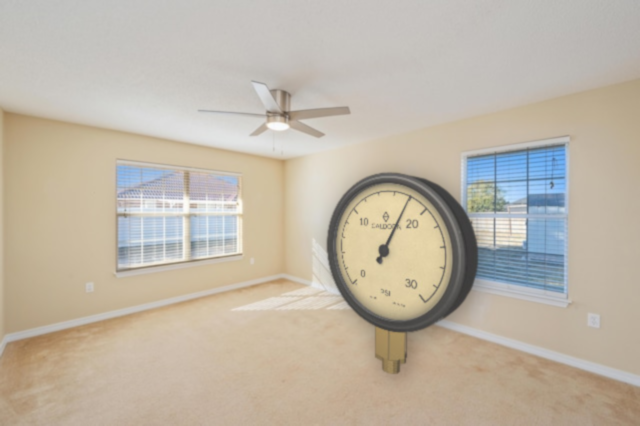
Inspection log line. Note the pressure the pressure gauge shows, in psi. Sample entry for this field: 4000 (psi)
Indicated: 18 (psi)
